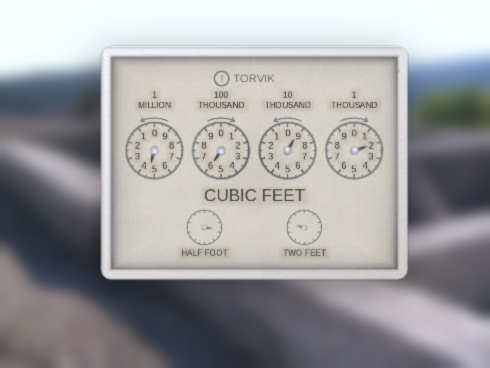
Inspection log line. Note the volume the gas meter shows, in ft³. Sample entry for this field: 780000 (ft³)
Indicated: 459200 (ft³)
